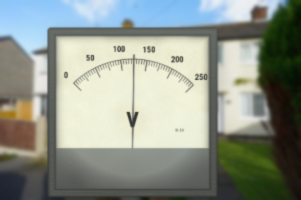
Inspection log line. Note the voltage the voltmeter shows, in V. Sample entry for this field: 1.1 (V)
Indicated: 125 (V)
